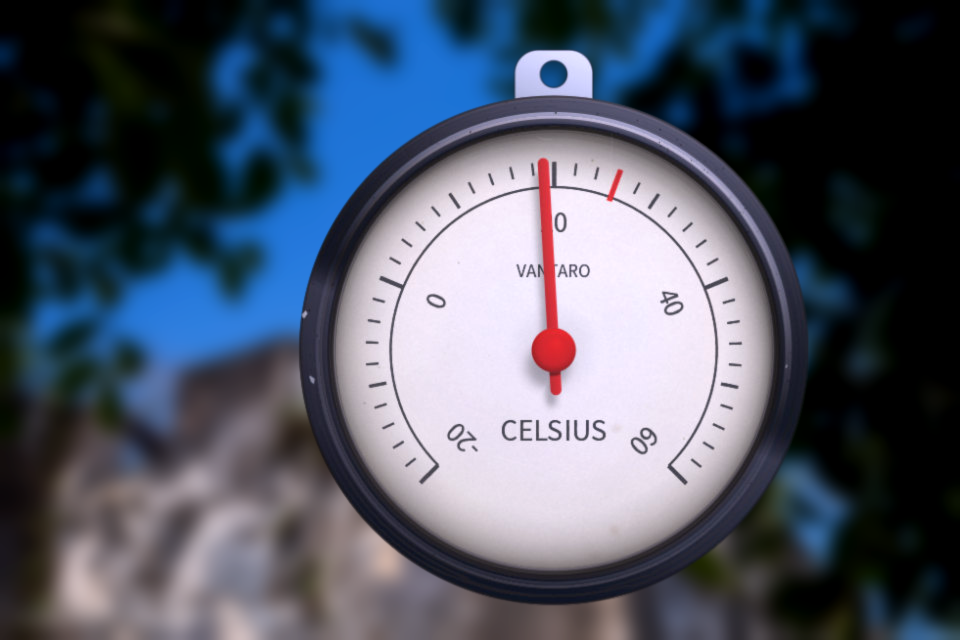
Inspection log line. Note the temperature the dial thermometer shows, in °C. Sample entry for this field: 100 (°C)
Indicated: 19 (°C)
